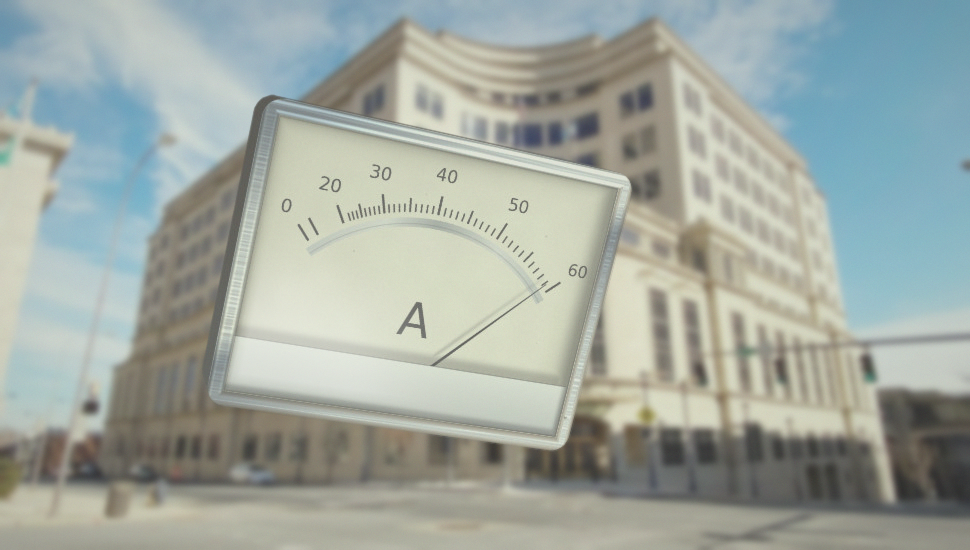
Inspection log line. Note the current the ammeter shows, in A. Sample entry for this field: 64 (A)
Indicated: 59 (A)
